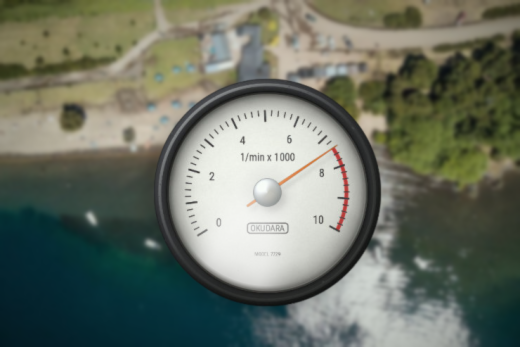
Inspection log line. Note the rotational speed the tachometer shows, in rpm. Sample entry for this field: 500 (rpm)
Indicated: 7400 (rpm)
